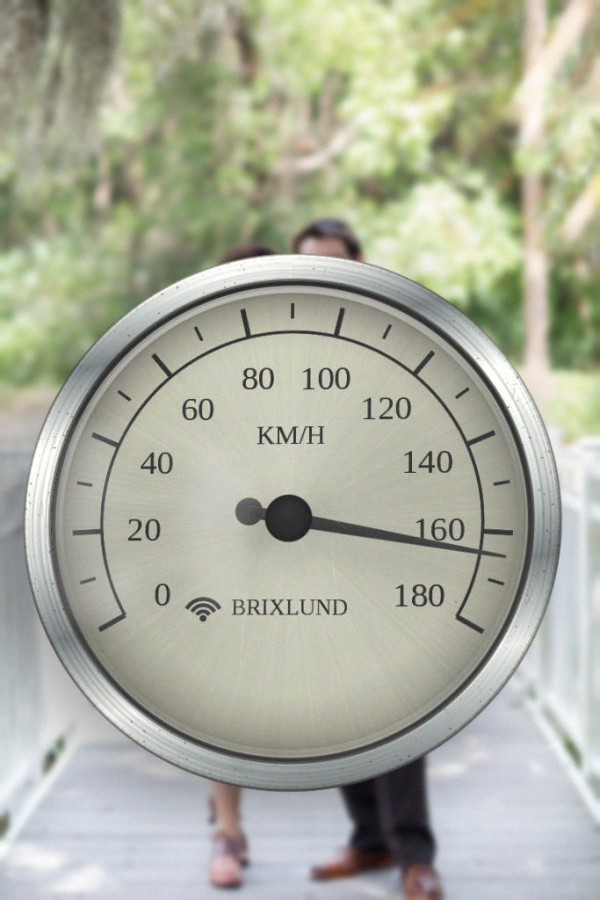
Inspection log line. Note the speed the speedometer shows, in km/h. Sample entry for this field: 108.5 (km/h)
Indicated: 165 (km/h)
